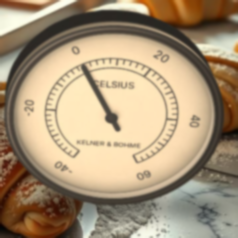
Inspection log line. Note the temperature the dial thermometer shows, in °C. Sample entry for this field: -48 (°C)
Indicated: 0 (°C)
